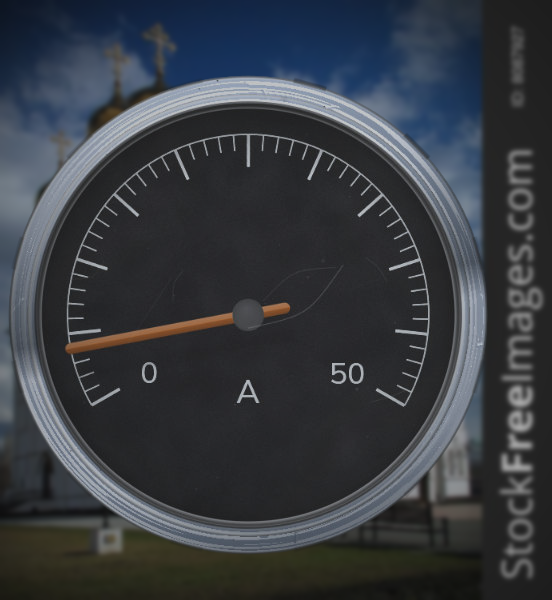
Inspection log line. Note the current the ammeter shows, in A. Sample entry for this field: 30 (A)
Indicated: 4 (A)
